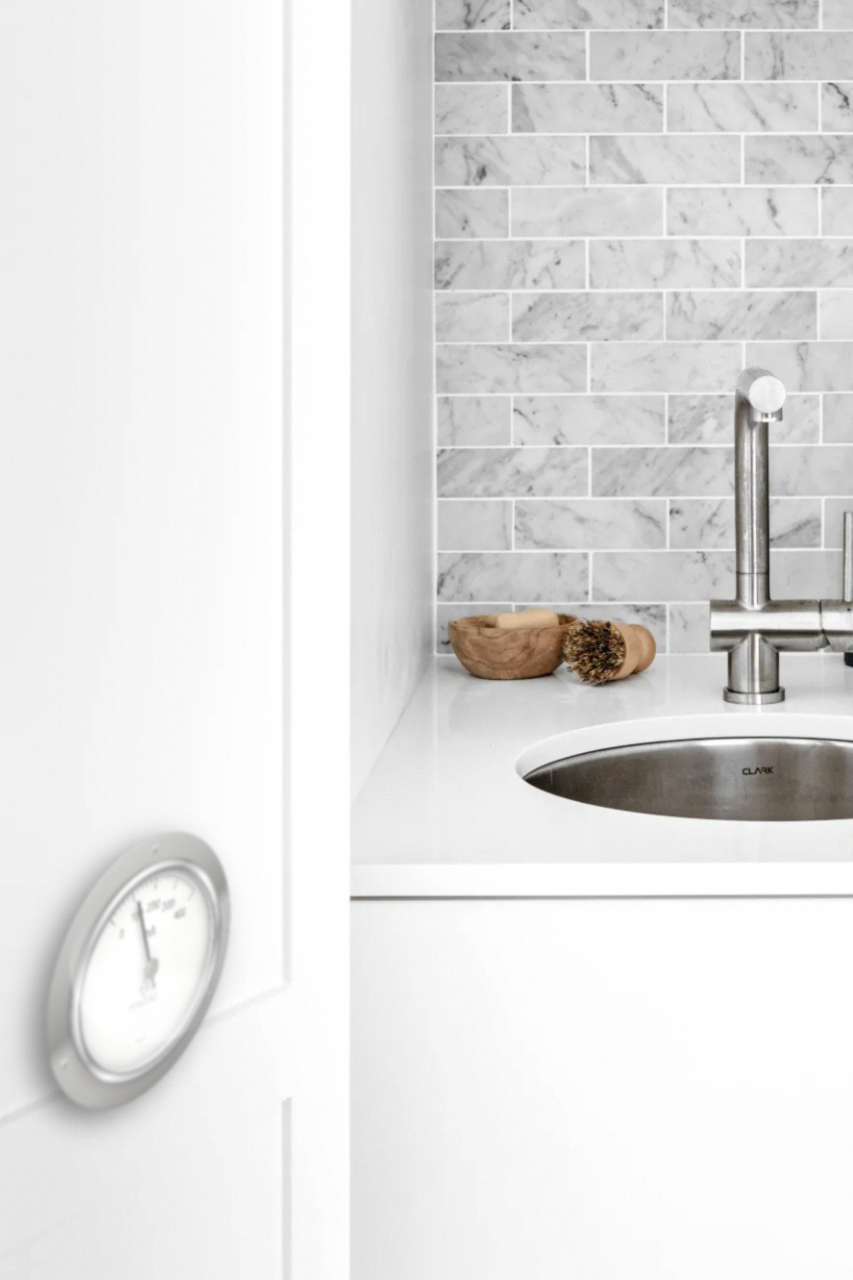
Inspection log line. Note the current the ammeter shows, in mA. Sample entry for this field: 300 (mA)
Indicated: 100 (mA)
